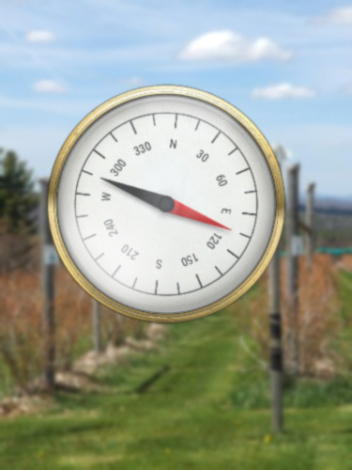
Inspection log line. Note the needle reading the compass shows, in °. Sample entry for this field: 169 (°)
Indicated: 105 (°)
